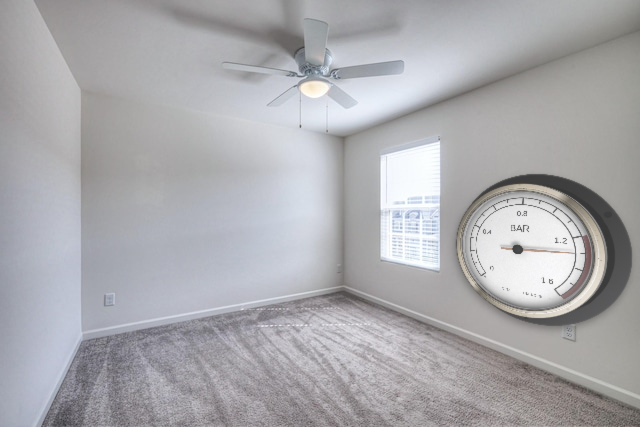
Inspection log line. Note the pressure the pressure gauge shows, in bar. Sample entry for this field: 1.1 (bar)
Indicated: 1.3 (bar)
